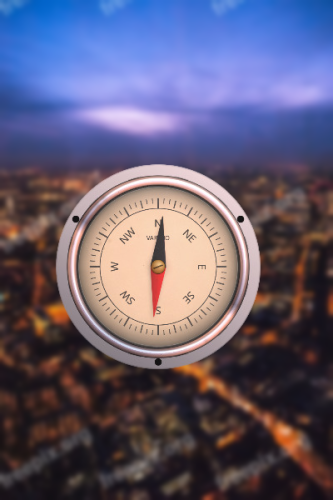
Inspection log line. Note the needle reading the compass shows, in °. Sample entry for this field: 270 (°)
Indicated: 185 (°)
